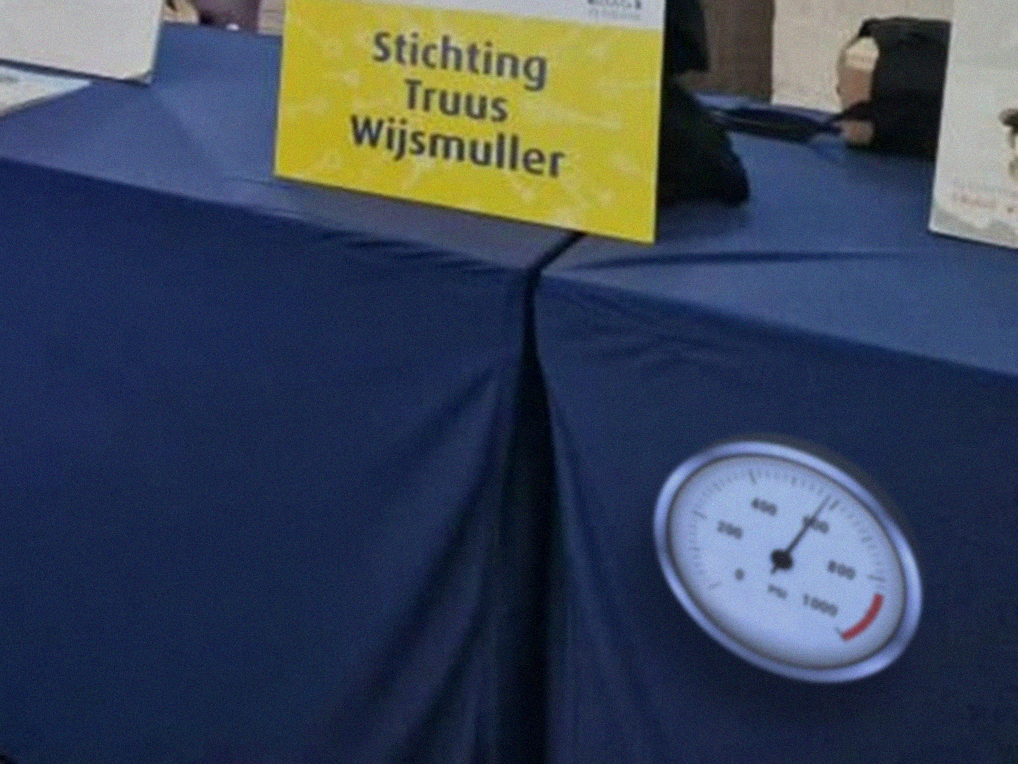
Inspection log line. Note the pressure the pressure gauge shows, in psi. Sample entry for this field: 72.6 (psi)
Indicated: 580 (psi)
